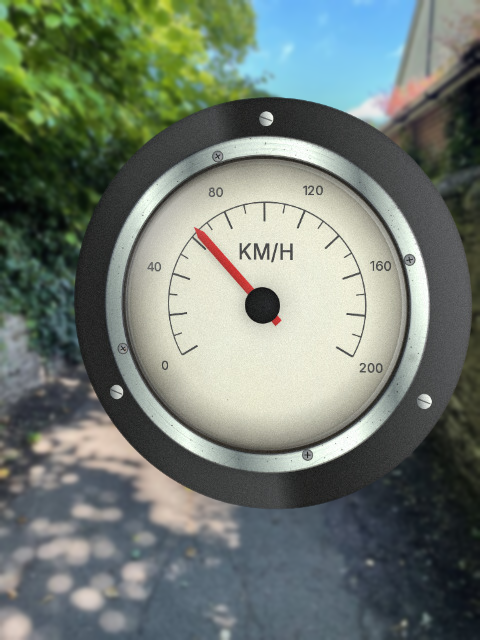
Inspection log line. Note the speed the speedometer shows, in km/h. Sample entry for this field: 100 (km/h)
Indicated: 65 (km/h)
